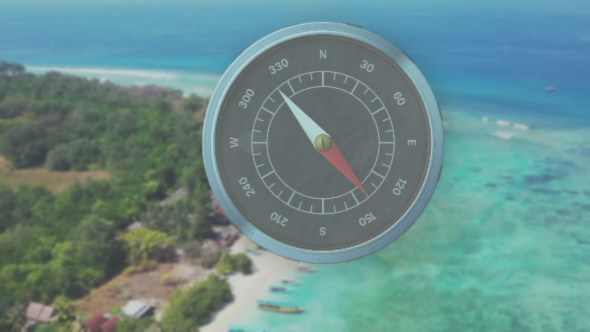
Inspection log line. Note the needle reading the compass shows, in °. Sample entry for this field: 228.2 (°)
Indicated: 140 (°)
